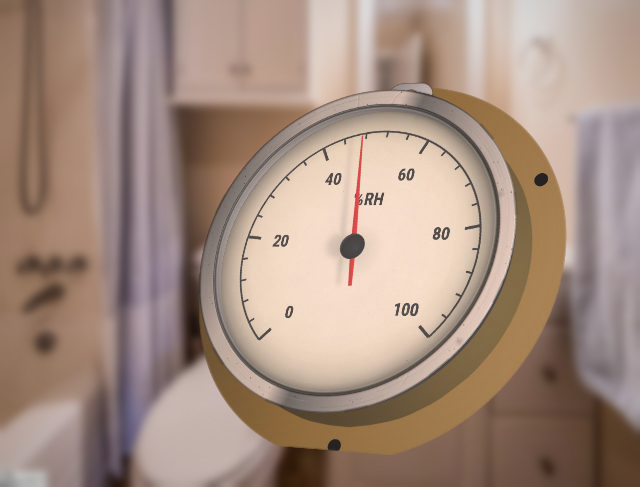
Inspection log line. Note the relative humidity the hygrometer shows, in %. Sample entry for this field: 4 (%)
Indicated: 48 (%)
